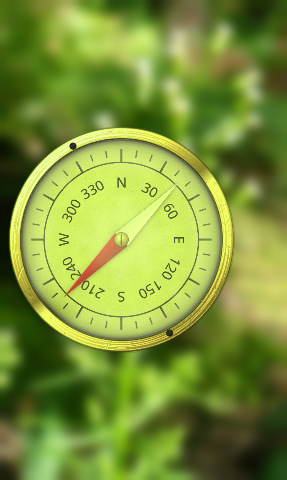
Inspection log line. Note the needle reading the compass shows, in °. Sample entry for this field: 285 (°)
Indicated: 225 (°)
